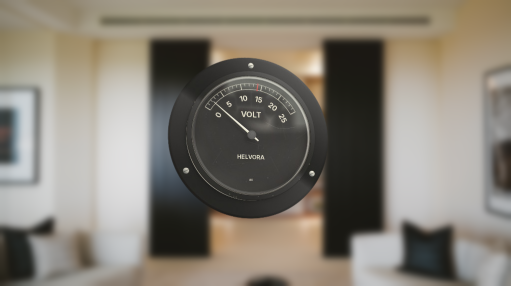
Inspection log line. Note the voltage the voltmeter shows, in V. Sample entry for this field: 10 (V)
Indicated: 2 (V)
